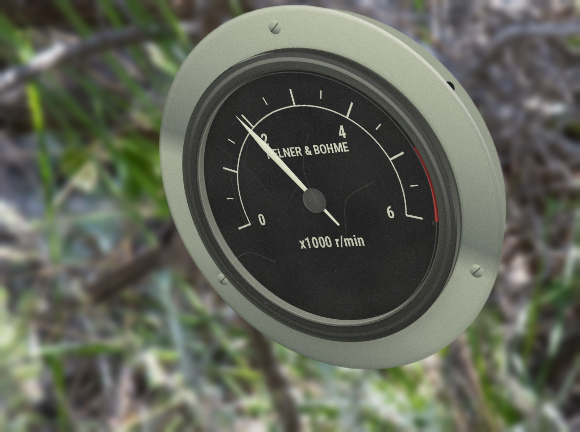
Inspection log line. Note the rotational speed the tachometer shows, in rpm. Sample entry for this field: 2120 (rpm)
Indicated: 2000 (rpm)
